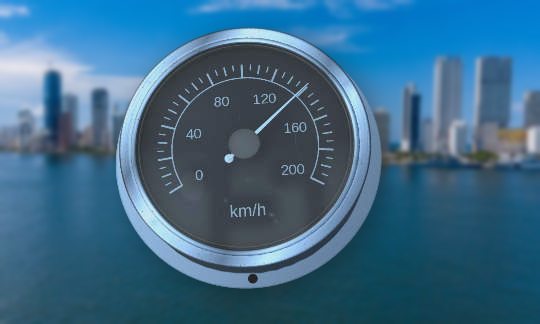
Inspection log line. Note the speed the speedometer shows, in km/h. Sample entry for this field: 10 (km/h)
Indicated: 140 (km/h)
